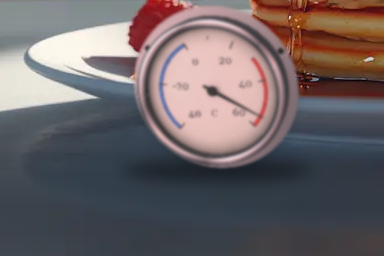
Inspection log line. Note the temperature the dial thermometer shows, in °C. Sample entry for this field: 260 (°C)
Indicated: 55 (°C)
